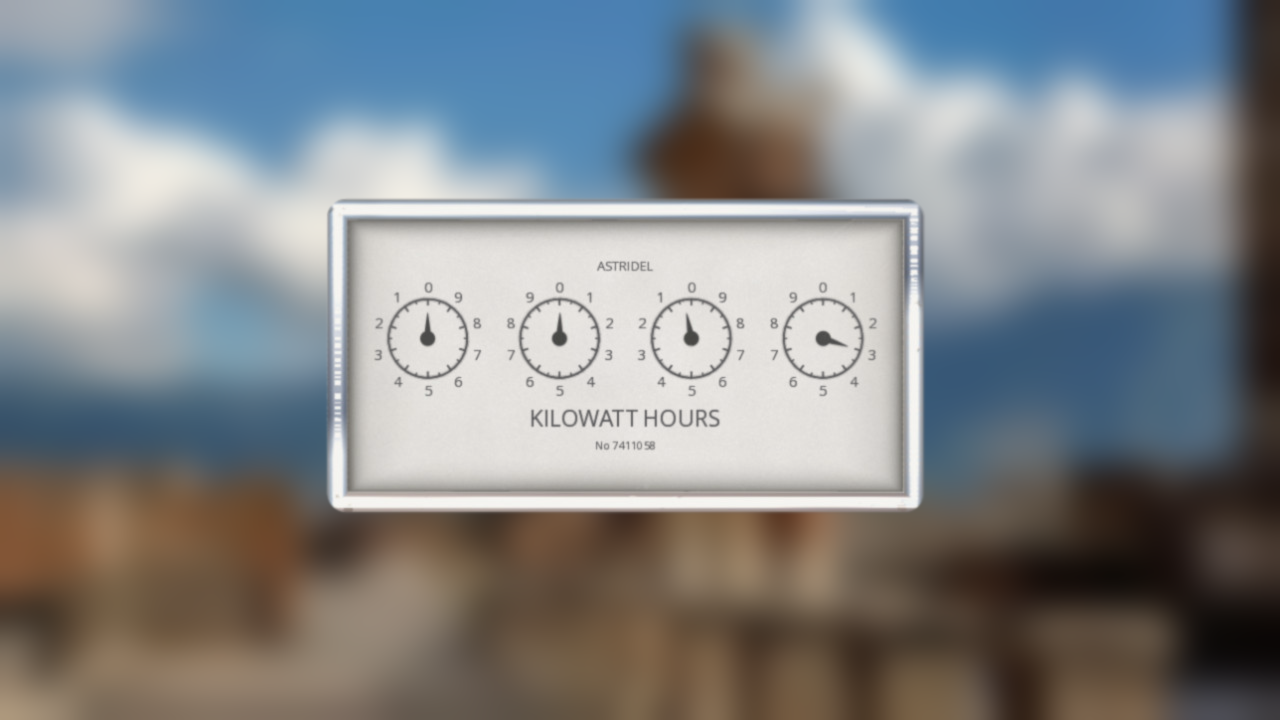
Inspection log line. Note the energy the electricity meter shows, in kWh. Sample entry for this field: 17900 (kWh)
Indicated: 3 (kWh)
